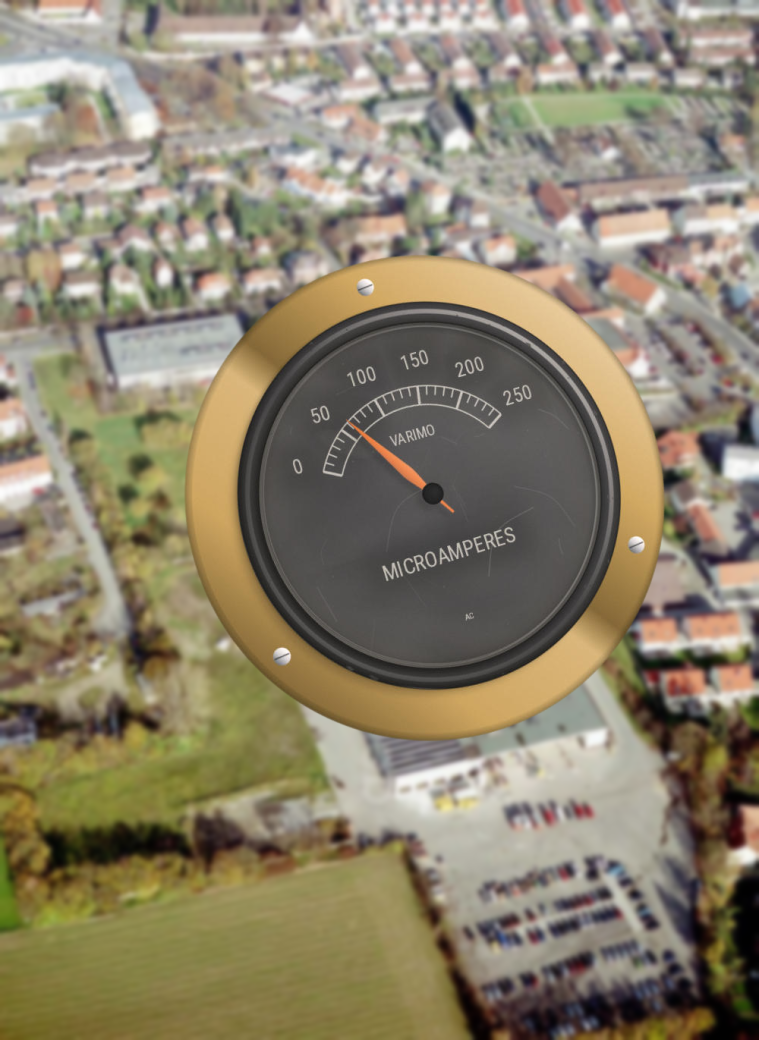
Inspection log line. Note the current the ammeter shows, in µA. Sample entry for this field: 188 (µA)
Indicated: 60 (µA)
